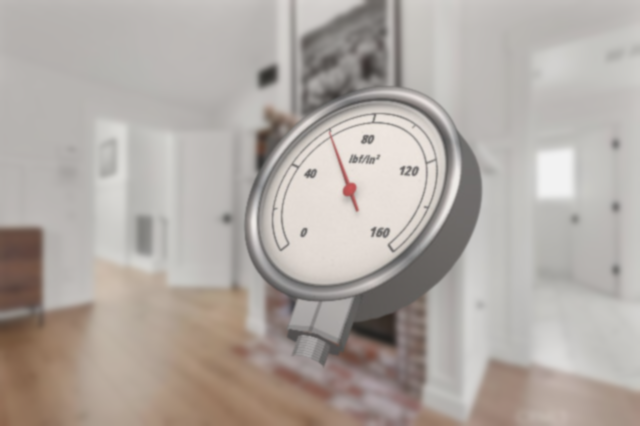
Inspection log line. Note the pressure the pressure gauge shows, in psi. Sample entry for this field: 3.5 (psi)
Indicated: 60 (psi)
